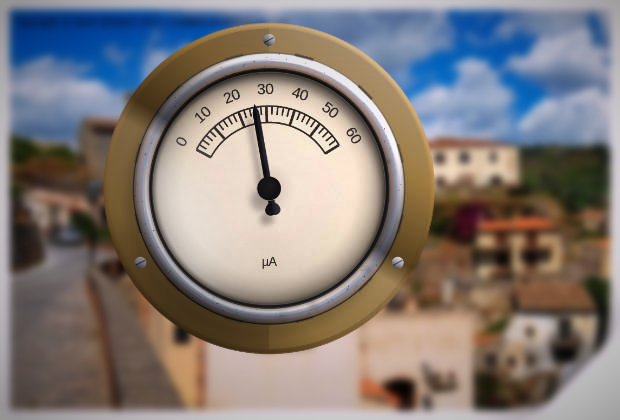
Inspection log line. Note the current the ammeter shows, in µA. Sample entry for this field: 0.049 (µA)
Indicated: 26 (µA)
